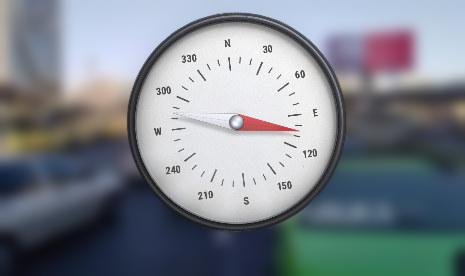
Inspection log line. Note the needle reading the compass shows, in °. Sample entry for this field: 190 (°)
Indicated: 105 (°)
